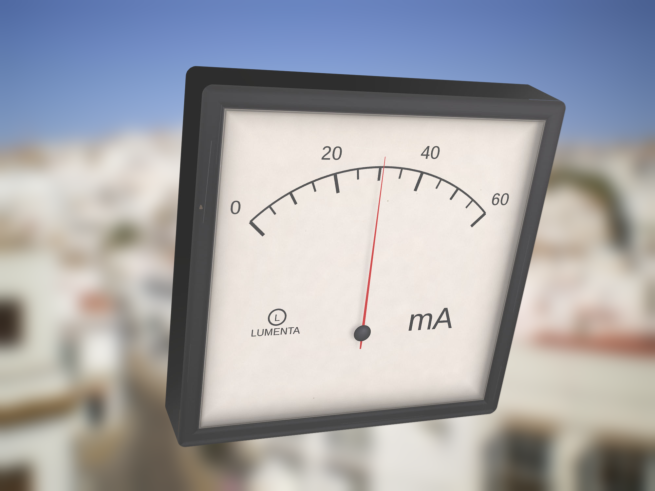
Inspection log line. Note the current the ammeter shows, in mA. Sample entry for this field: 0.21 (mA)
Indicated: 30 (mA)
